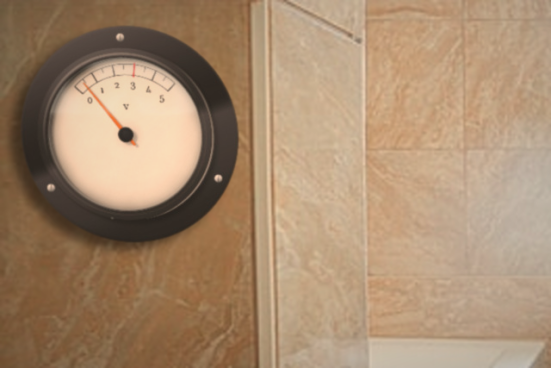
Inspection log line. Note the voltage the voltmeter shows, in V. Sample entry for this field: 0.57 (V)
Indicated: 0.5 (V)
